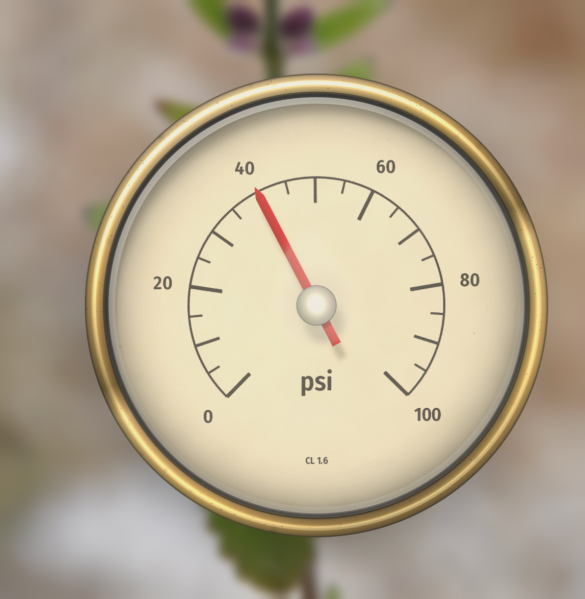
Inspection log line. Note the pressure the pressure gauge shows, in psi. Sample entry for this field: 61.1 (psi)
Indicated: 40 (psi)
